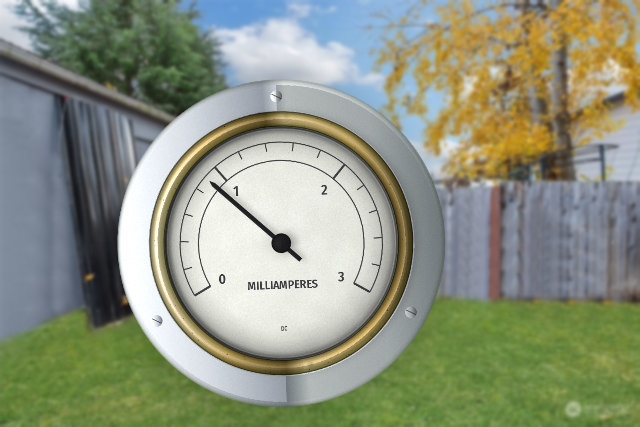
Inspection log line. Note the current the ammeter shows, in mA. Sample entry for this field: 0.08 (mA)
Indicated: 0.9 (mA)
